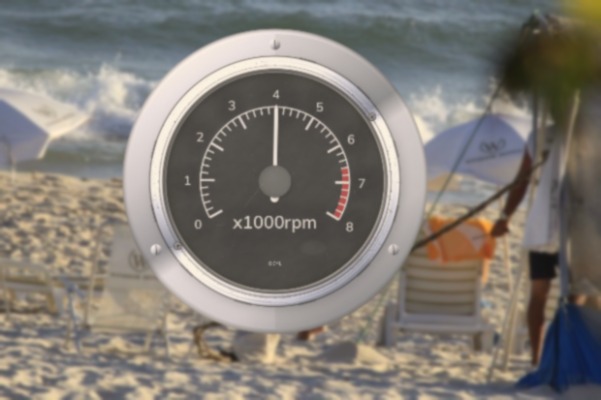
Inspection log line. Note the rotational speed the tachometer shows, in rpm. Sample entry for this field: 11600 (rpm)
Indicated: 4000 (rpm)
